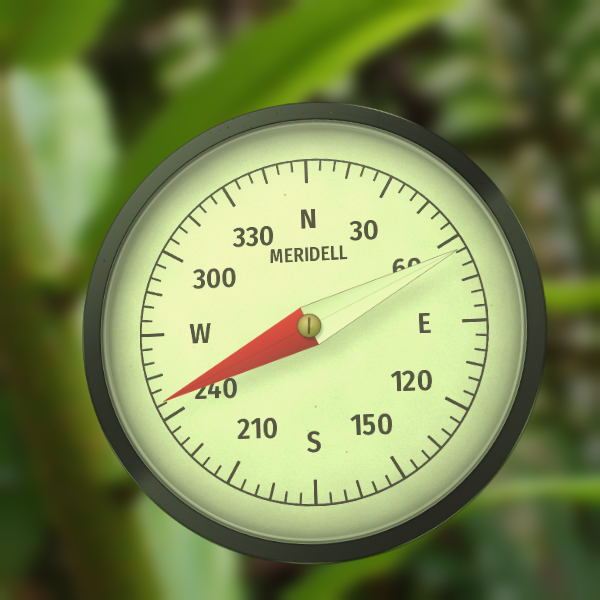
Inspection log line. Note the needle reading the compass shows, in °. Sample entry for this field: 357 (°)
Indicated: 245 (°)
